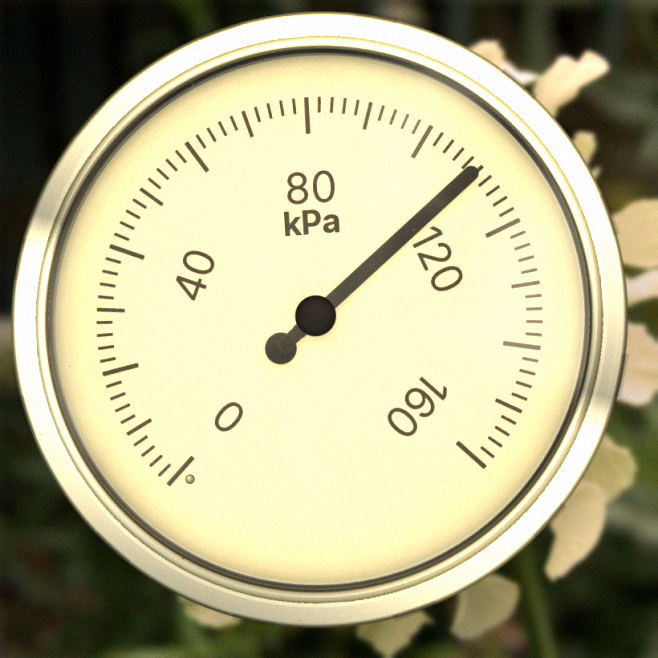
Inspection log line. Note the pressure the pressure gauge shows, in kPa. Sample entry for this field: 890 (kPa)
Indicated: 110 (kPa)
